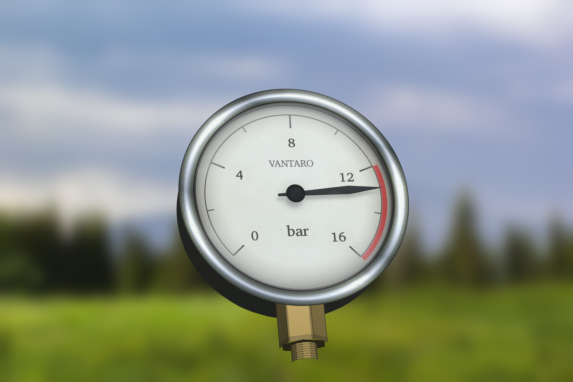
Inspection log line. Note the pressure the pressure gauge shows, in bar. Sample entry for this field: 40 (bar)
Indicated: 13 (bar)
